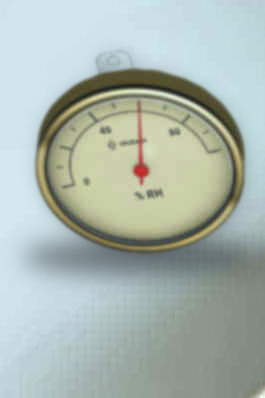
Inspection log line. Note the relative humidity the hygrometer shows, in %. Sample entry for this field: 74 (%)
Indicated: 60 (%)
